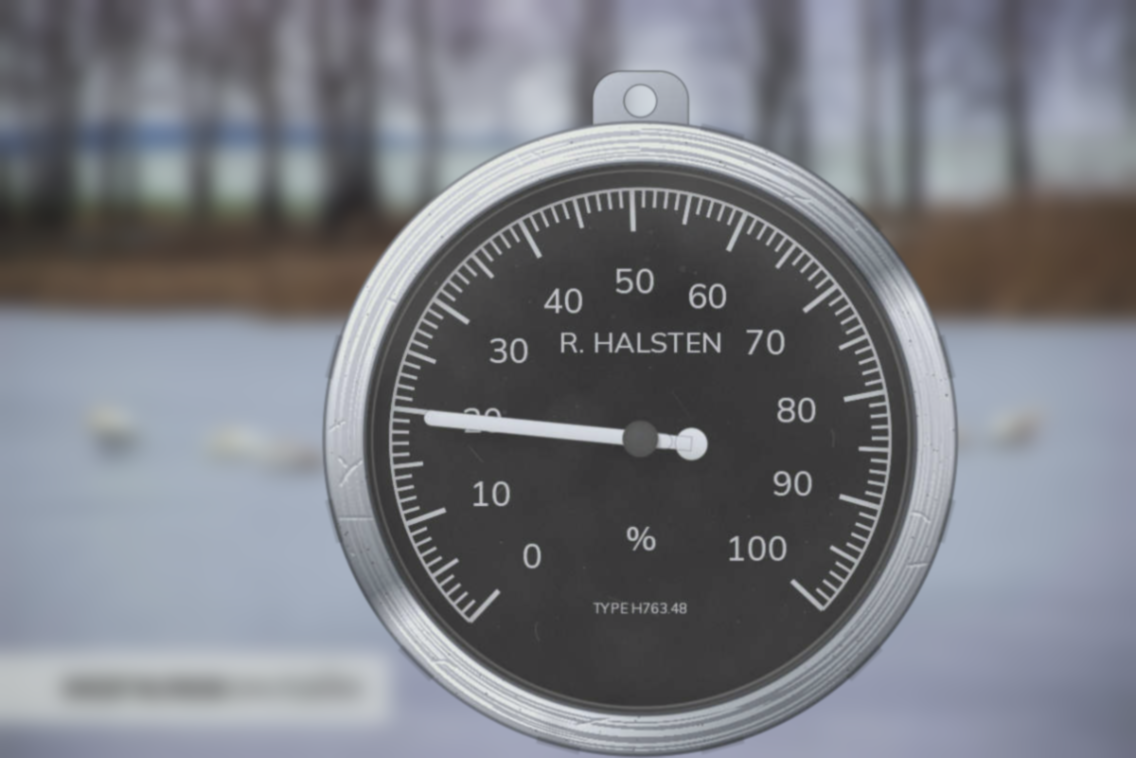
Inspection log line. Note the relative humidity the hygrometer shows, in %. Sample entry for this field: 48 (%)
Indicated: 19.5 (%)
